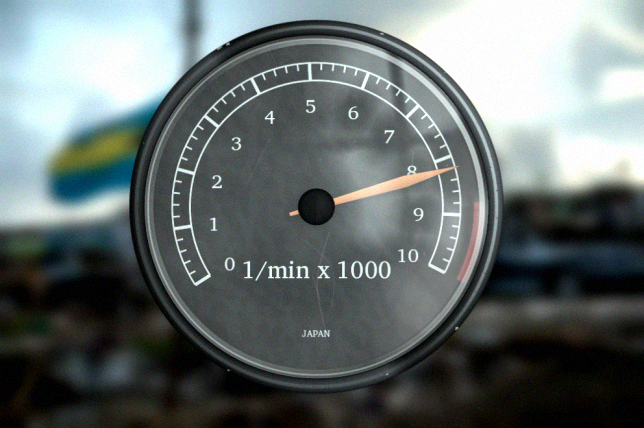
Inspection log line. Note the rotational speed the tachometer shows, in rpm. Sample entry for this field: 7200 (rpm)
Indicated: 8200 (rpm)
